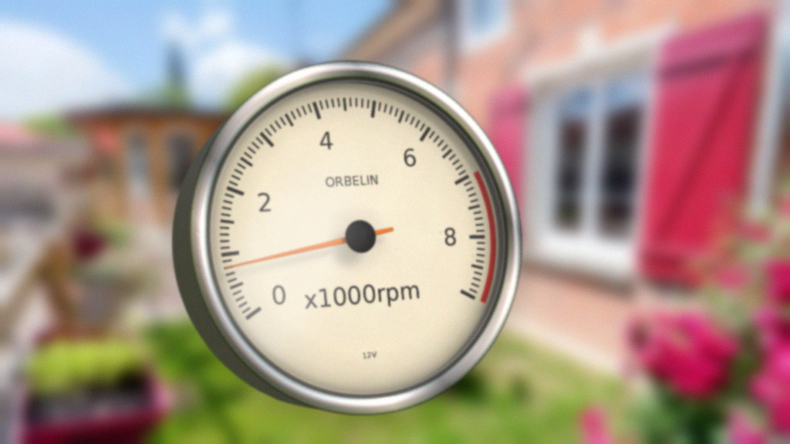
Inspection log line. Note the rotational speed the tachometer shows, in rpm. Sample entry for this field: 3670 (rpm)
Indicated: 800 (rpm)
